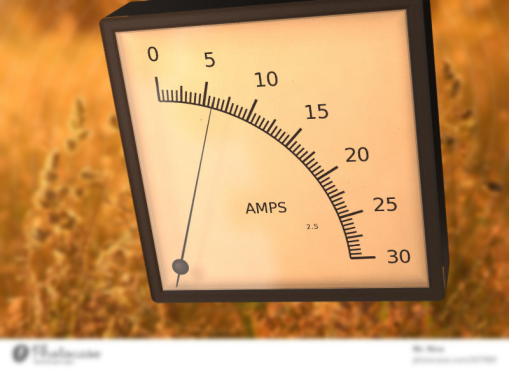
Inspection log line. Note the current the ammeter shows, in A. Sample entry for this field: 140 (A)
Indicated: 6 (A)
